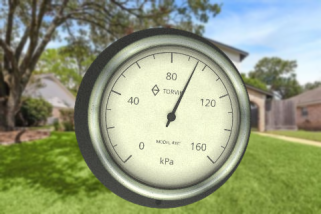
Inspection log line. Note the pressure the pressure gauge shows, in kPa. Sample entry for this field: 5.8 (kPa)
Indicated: 95 (kPa)
